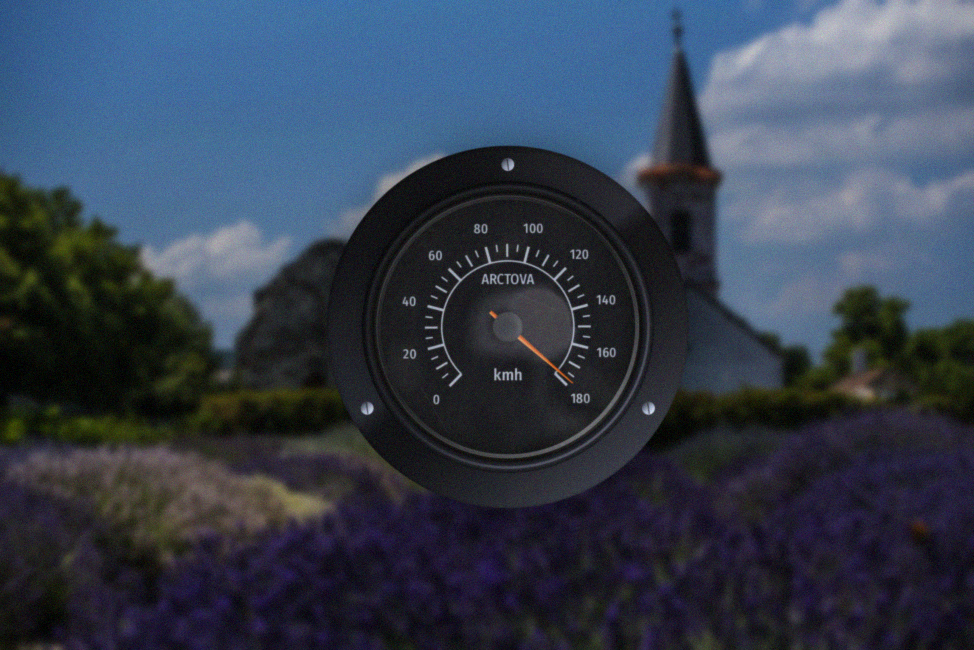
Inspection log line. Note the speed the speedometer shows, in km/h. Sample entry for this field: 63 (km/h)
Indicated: 177.5 (km/h)
